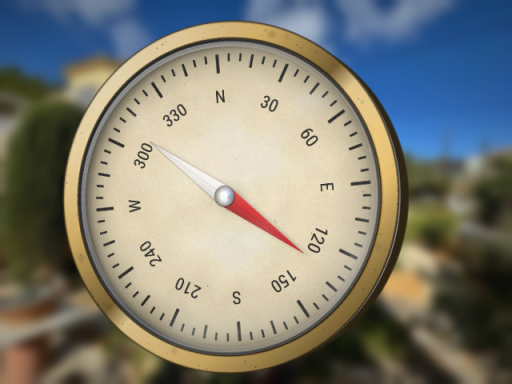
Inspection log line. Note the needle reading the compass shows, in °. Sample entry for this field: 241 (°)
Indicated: 130 (°)
